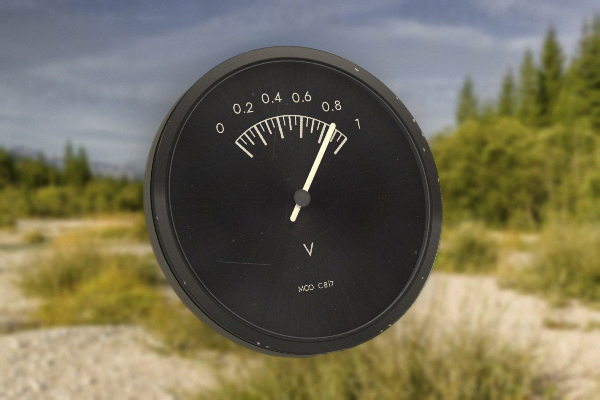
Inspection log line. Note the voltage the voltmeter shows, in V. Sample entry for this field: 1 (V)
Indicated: 0.85 (V)
